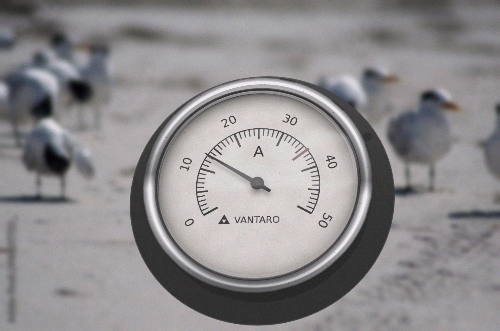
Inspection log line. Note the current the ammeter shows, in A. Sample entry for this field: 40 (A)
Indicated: 13 (A)
